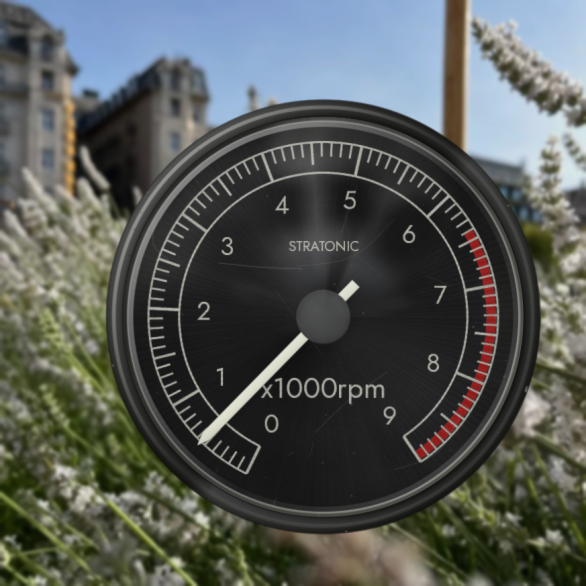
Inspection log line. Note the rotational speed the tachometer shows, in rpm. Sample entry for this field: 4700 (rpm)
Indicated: 550 (rpm)
